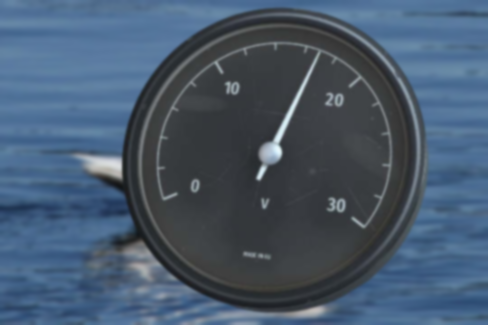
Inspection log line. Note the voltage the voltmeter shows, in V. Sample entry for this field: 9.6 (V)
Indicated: 17 (V)
